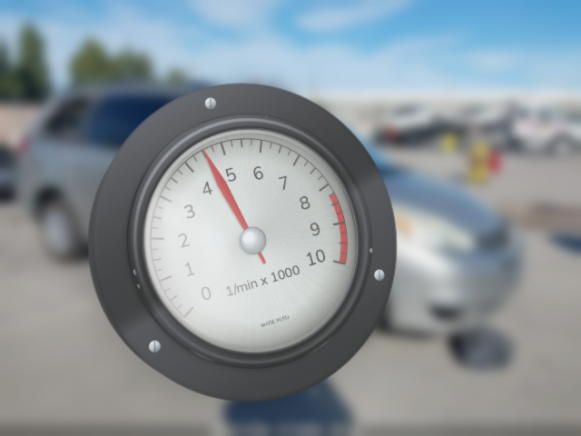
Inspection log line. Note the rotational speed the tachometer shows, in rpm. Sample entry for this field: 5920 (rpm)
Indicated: 4500 (rpm)
